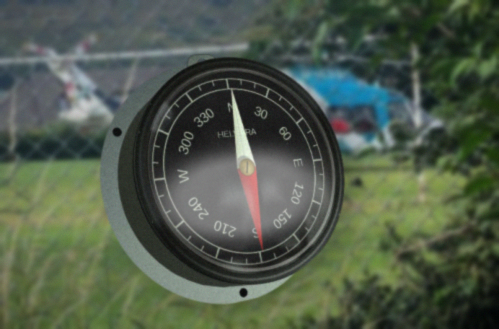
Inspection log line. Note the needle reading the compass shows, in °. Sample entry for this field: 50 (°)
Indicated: 180 (°)
